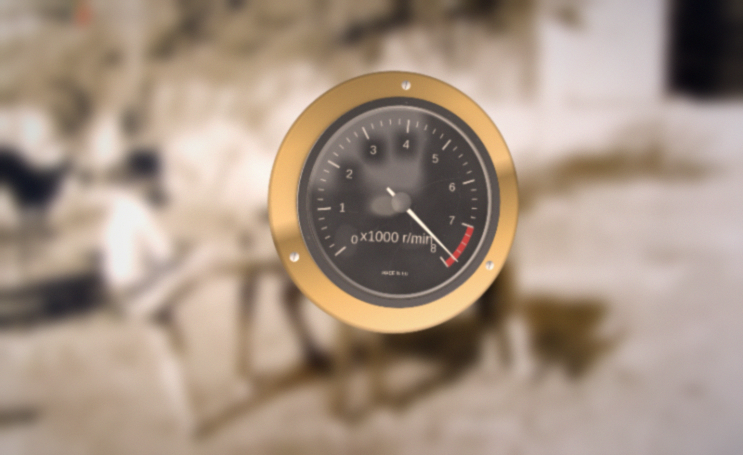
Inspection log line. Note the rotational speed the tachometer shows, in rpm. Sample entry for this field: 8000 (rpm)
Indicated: 7800 (rpm)
